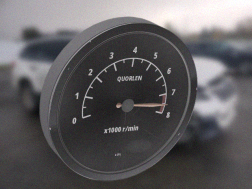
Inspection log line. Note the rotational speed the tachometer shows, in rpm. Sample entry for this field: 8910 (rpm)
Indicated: 7500 (rpm)
